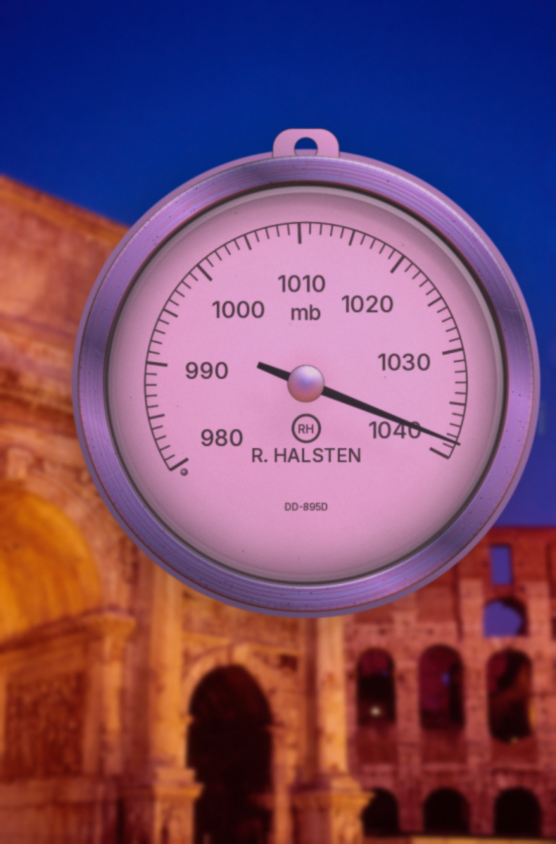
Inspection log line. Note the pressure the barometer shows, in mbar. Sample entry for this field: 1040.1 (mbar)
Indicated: 1038.5 (mbar)
